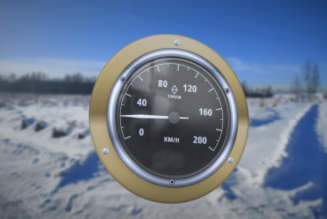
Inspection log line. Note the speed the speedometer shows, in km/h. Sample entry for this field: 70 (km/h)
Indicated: 20 (km/h)
